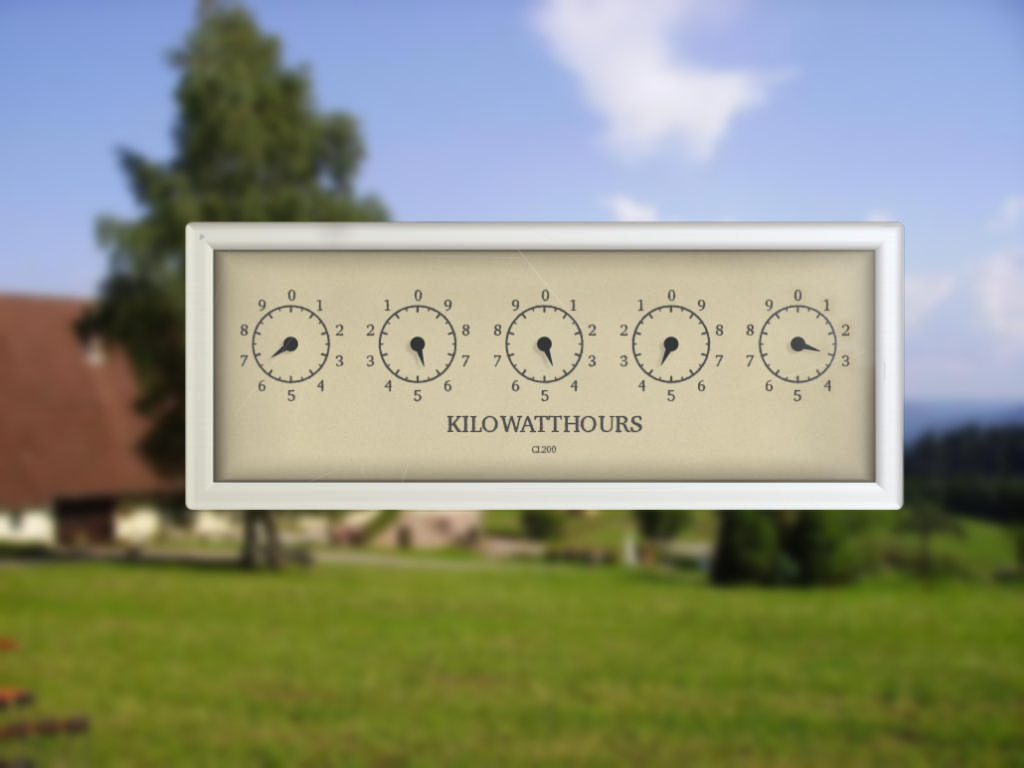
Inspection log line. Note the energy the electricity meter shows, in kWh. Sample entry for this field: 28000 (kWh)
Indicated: 65443 (kWh)
